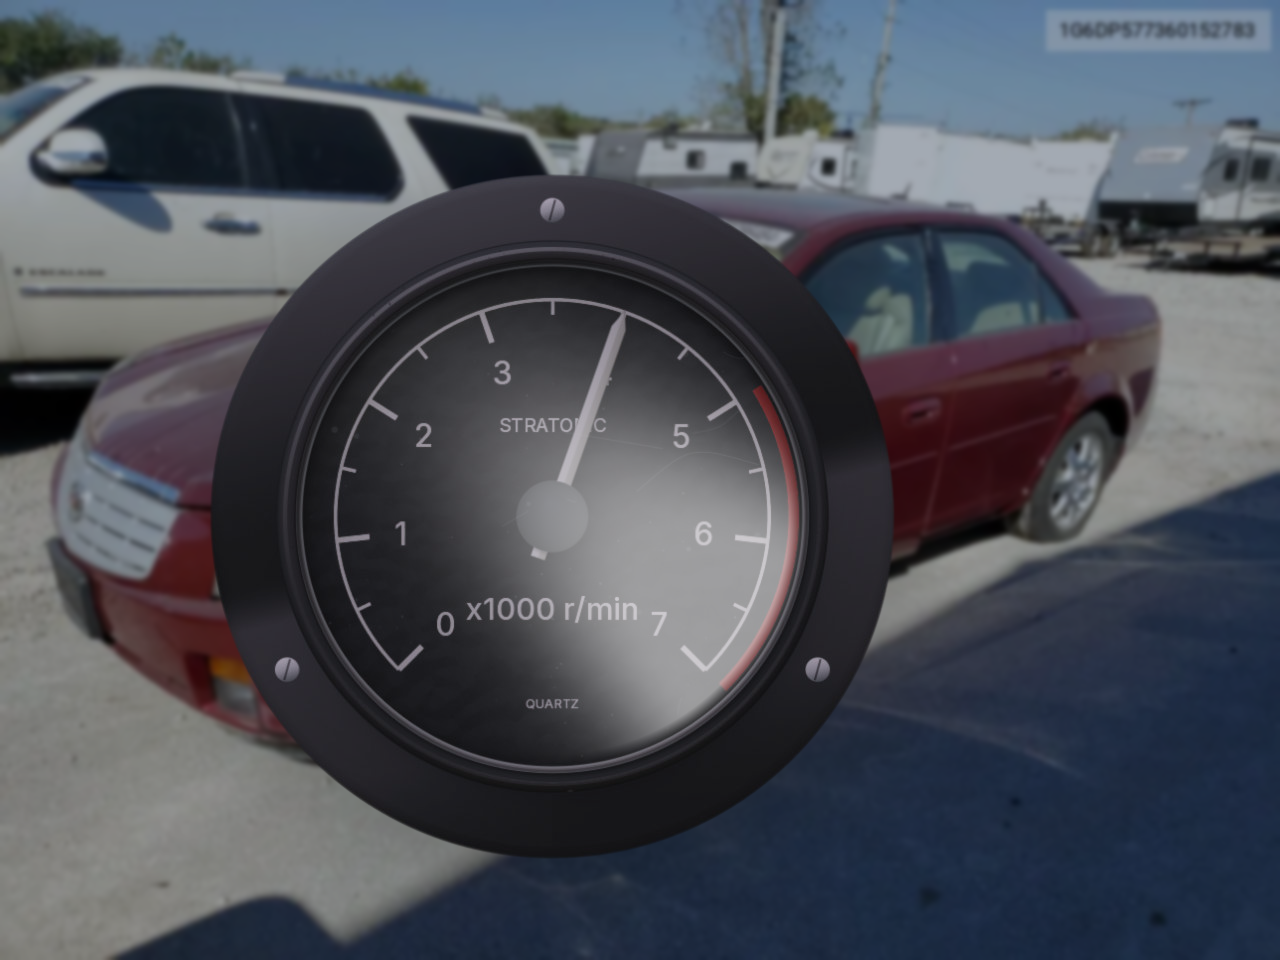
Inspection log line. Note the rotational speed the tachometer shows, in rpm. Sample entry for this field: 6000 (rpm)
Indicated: 4000 (rpm)
